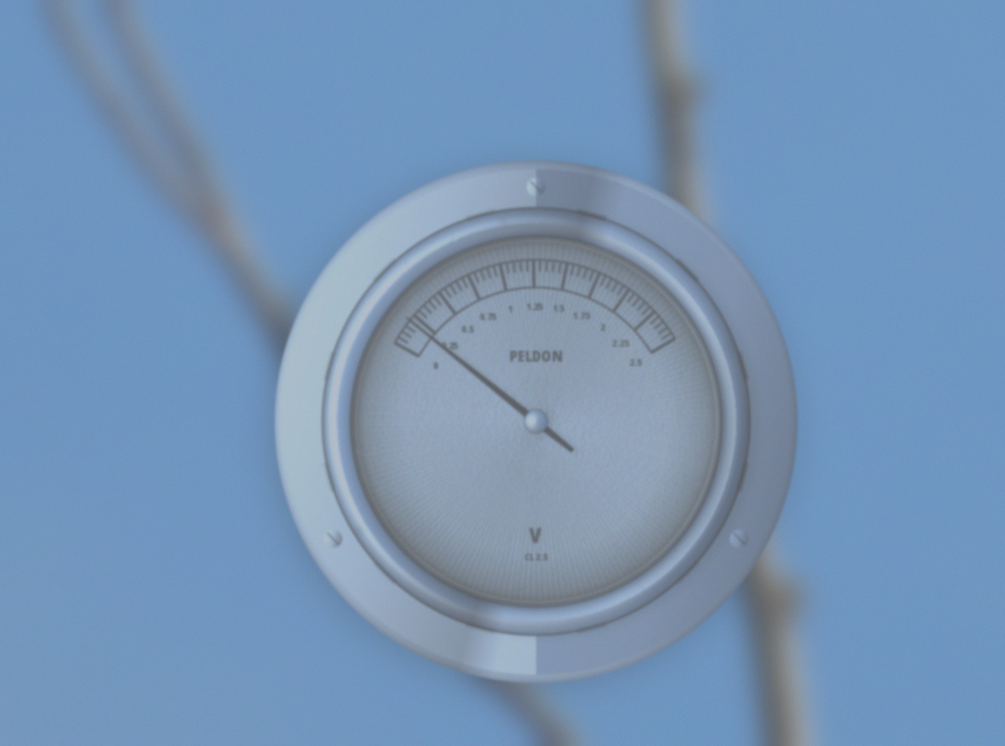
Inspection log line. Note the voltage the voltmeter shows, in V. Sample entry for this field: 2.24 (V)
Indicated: 0.2 (V)
